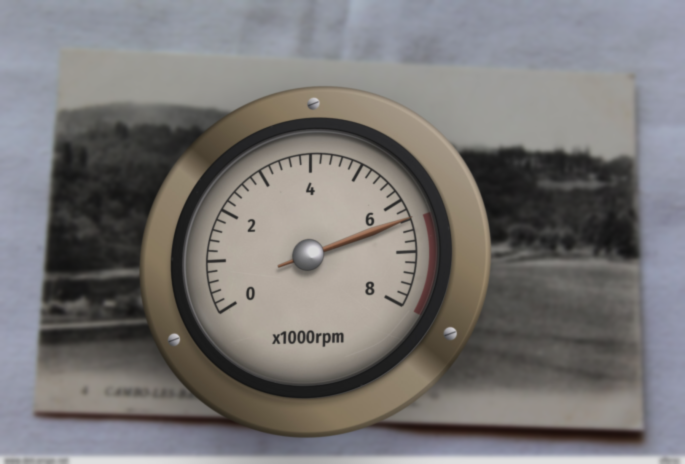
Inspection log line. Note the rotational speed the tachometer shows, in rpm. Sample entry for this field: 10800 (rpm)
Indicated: 6400 (rpm)
